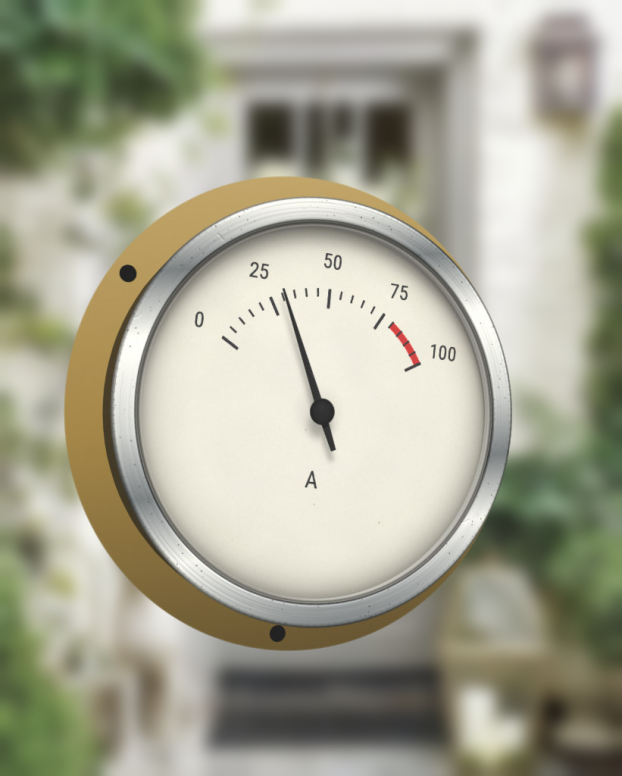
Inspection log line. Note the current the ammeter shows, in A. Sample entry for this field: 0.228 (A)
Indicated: 30 (A)
